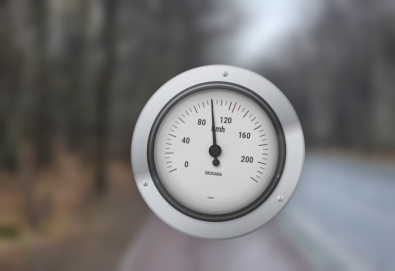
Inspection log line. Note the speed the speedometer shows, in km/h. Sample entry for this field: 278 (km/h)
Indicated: 100 (km/h)
